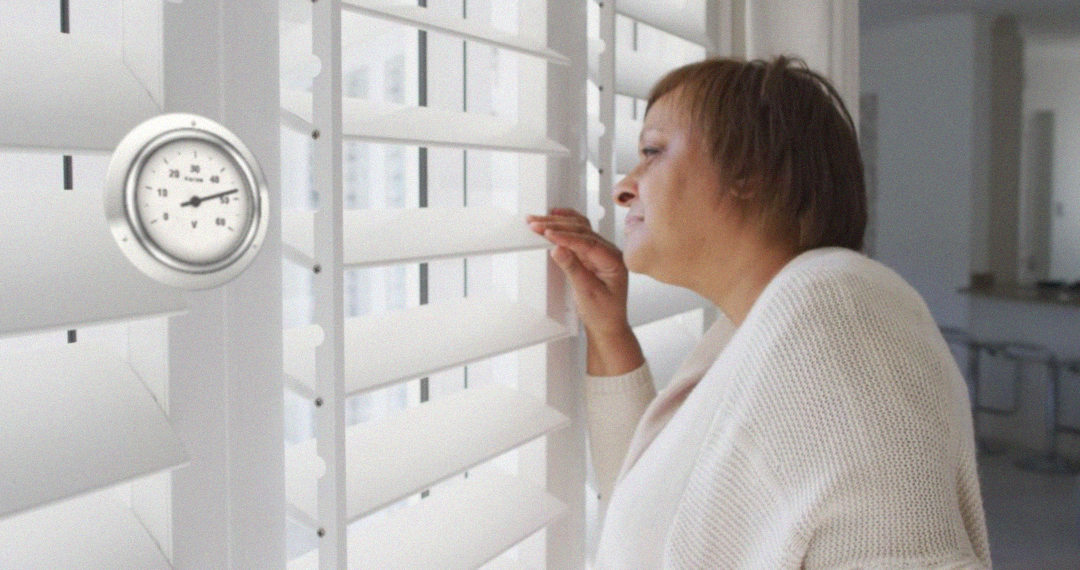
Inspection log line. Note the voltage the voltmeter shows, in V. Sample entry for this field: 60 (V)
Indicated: 47.5 (V)
